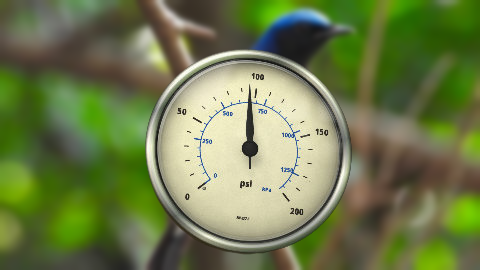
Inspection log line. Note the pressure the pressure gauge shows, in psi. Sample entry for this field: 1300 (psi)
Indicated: 95 (psi)
